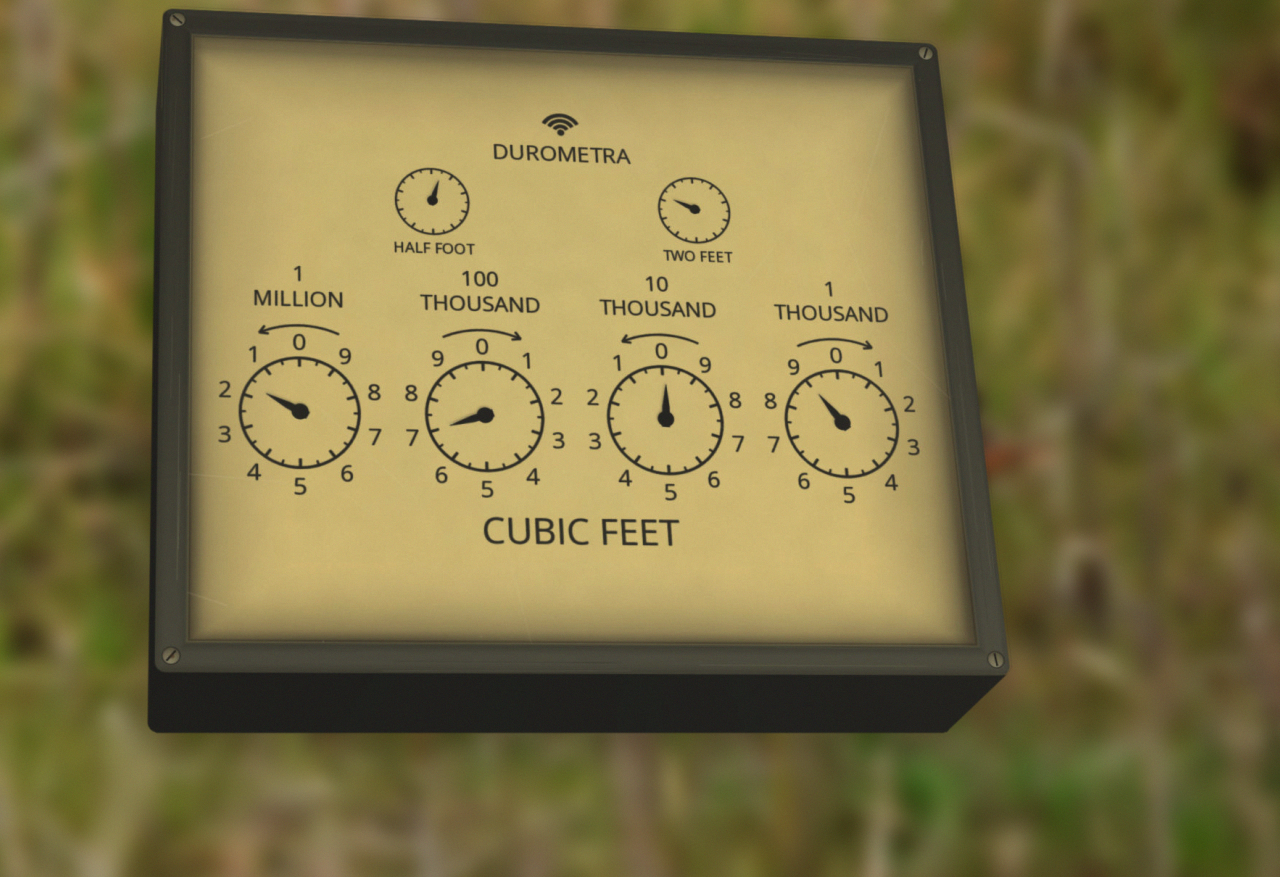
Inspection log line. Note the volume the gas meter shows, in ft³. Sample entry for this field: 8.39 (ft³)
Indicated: 169900 (ft³)
